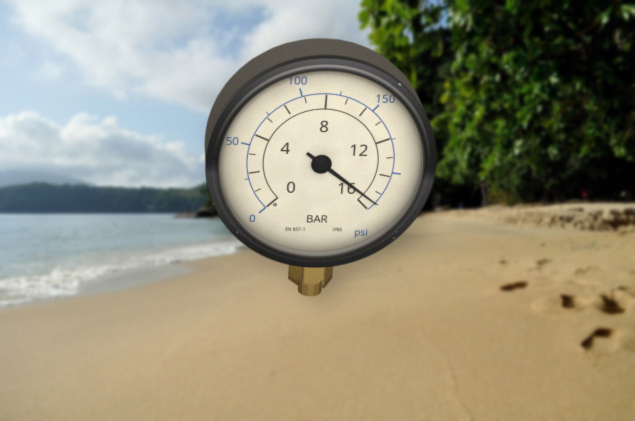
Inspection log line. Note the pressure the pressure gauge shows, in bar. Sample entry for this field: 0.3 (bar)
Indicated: 15.5 (bar)
